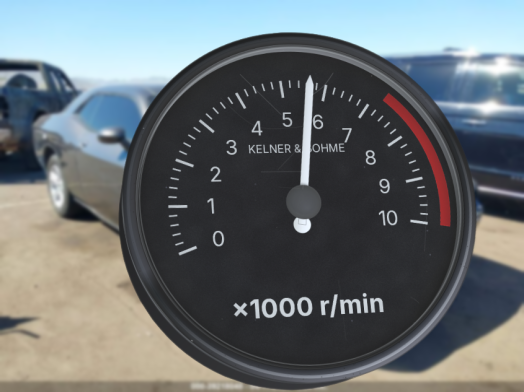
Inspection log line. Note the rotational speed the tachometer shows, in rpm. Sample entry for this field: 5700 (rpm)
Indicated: 5600 (rpm)
